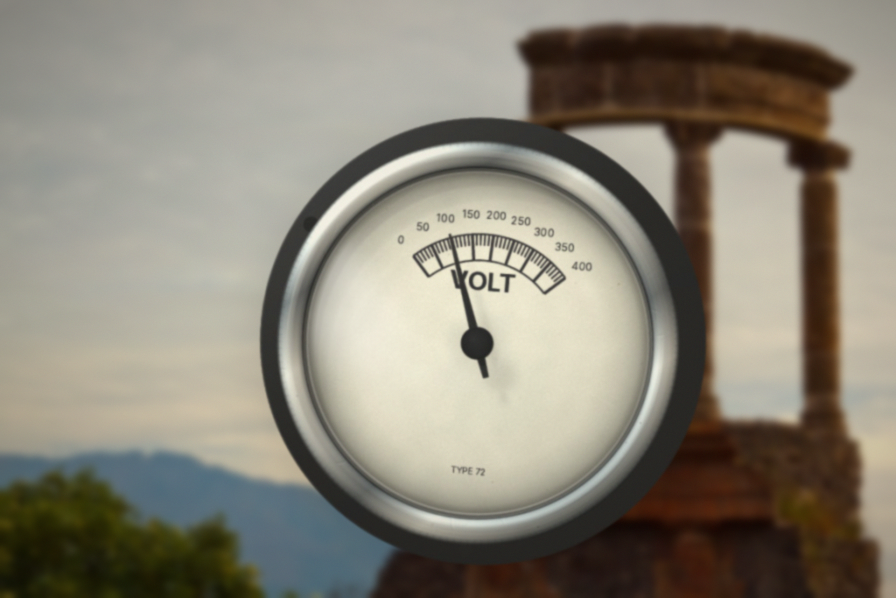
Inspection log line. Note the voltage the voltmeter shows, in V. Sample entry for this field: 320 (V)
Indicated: 100 (V)
